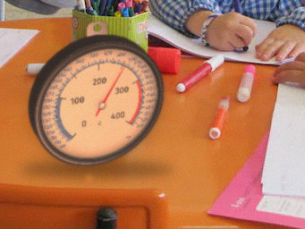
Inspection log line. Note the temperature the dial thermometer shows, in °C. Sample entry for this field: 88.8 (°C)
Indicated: 250 (°C)
